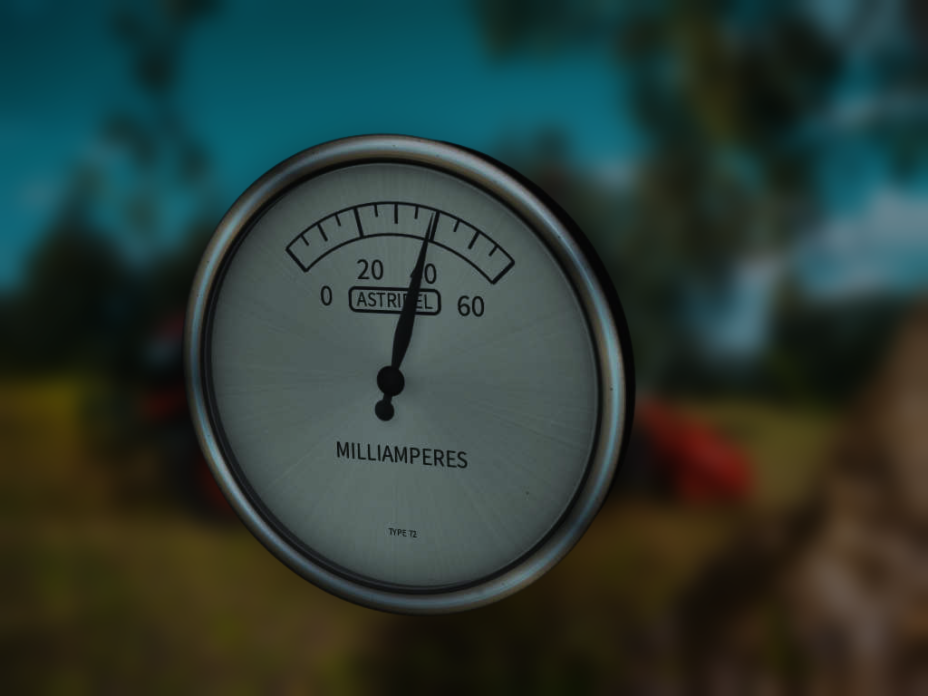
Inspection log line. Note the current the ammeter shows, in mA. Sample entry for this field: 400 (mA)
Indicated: 40 (mA)
